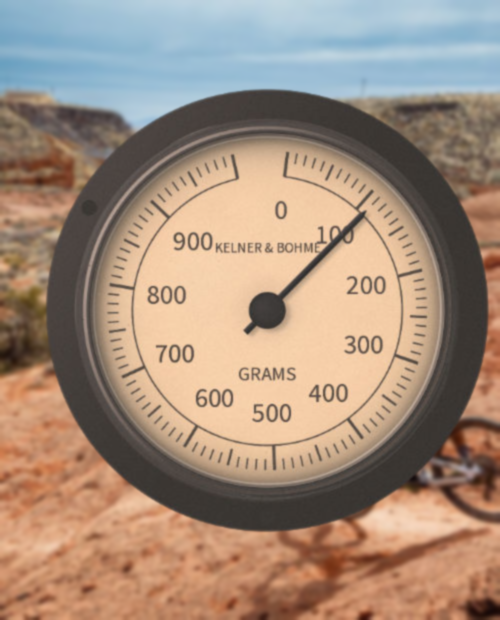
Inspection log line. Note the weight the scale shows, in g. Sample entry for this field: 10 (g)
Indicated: 110 (g)
